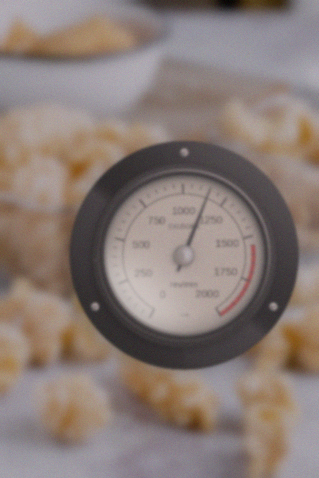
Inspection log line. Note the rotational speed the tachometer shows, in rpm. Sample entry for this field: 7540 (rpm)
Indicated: 1150 (rpm)
